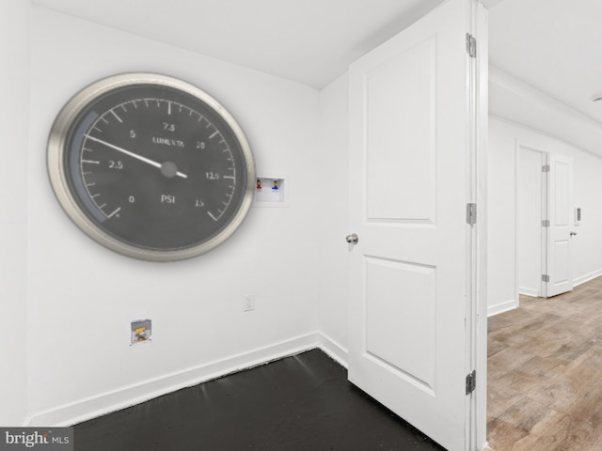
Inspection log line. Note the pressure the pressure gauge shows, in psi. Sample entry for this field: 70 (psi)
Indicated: 3.5 (psi)
